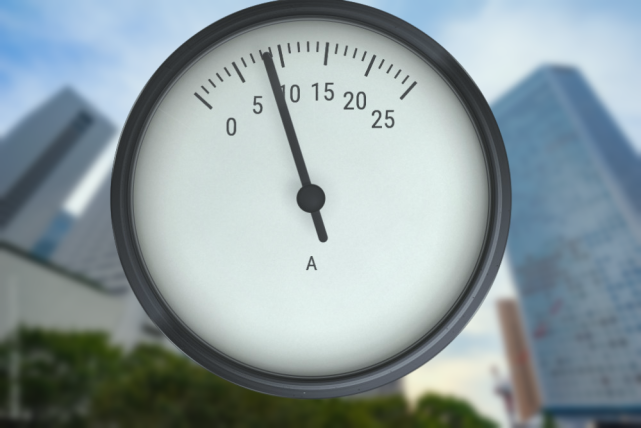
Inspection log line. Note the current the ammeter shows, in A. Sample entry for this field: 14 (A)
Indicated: 8.5 (A)
